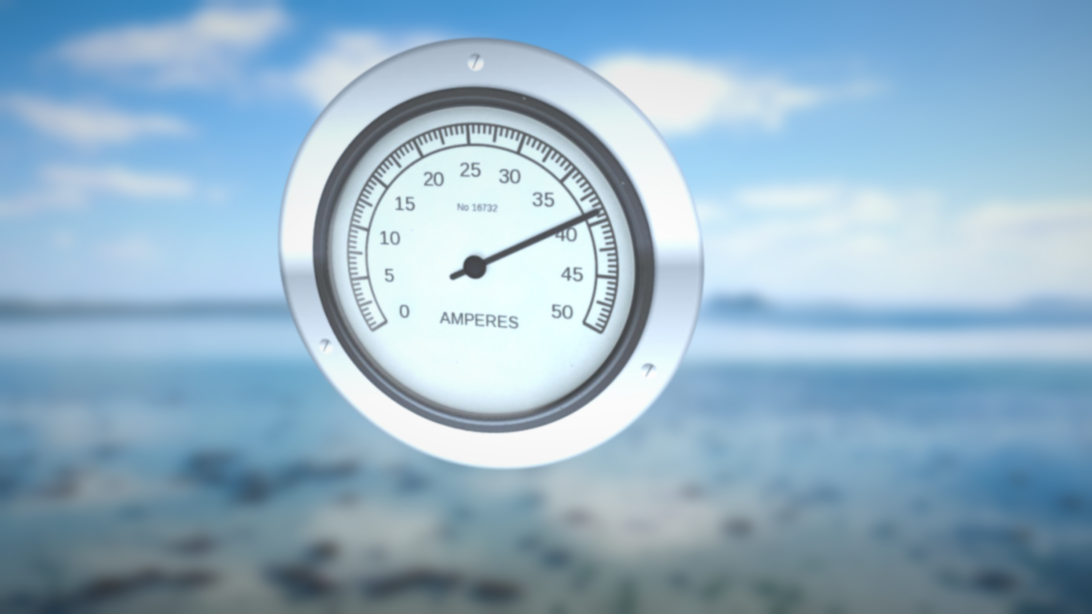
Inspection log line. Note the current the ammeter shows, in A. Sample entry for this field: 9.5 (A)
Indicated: 39 (A)
